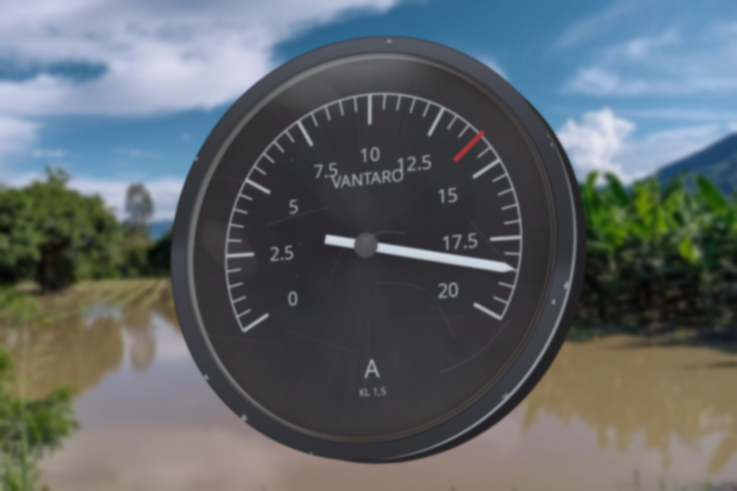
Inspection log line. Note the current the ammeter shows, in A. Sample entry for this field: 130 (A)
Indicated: 18.5 (A)
